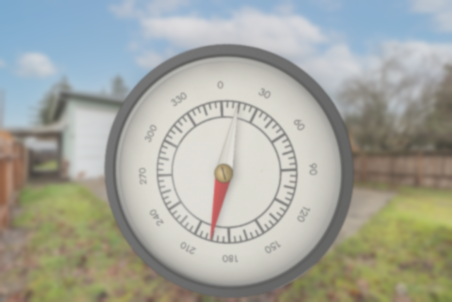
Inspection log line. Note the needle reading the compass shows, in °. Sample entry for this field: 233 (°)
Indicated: 195 (°)
